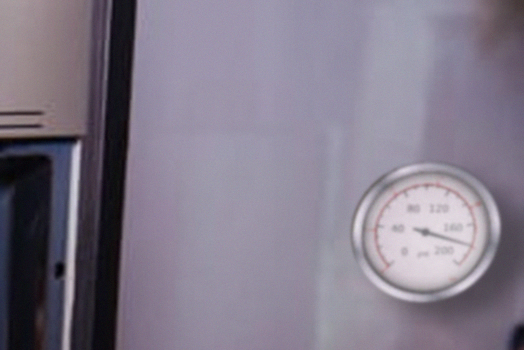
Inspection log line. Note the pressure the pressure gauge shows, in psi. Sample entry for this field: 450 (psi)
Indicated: 180 (psi)
